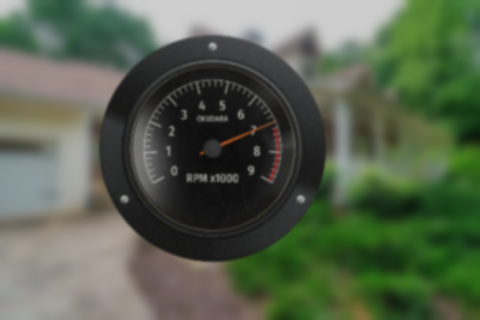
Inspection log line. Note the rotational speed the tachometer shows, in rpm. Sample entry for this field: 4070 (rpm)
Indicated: 7000 (rpm)
